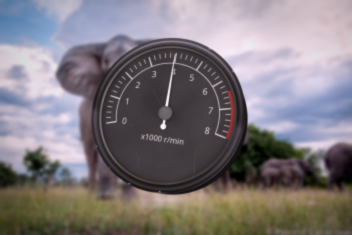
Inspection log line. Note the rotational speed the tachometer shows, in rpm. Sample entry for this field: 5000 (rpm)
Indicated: 4000 (rpm)
